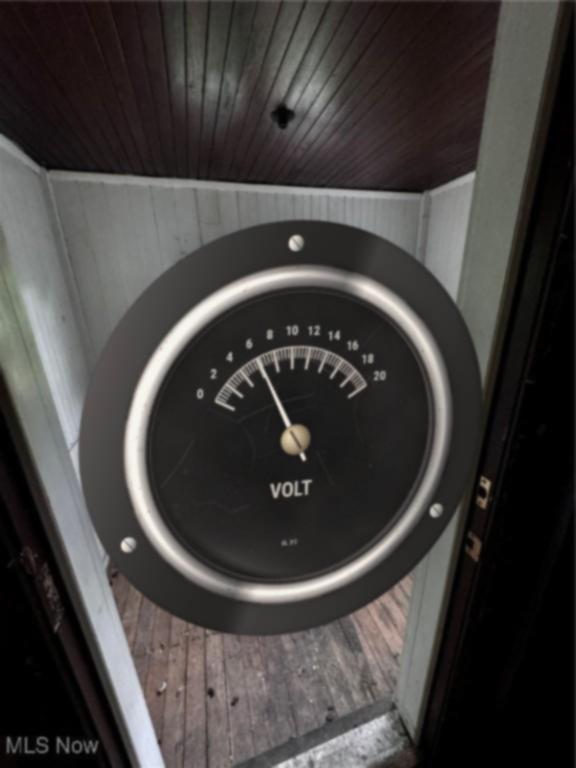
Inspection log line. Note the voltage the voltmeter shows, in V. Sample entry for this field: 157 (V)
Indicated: 6 (V)
